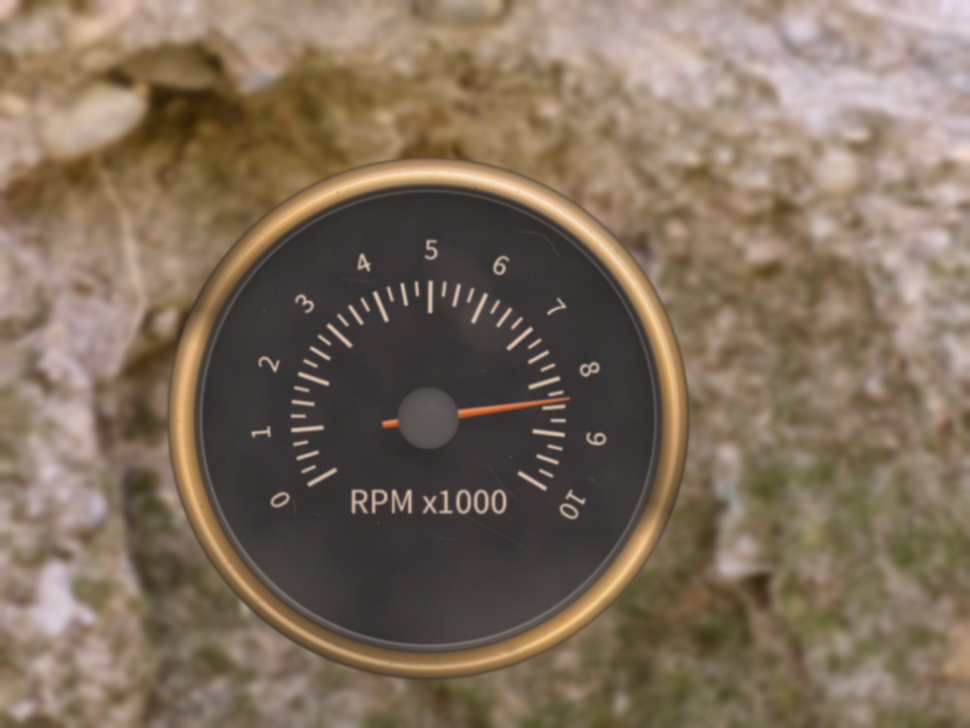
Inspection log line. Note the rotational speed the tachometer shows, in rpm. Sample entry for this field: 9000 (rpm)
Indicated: 8375 (rpm)
